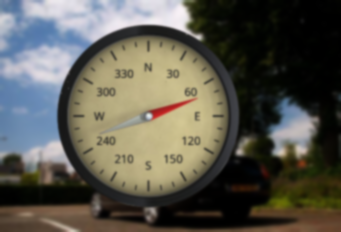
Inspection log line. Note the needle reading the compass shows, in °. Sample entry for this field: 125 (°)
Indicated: 70 (°)
